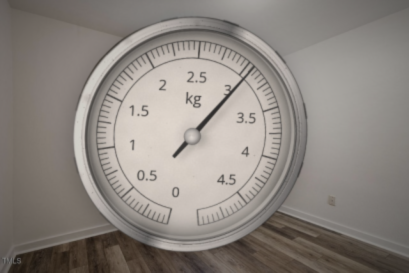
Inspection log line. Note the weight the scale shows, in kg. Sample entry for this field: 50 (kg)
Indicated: 3.05 (kg)
